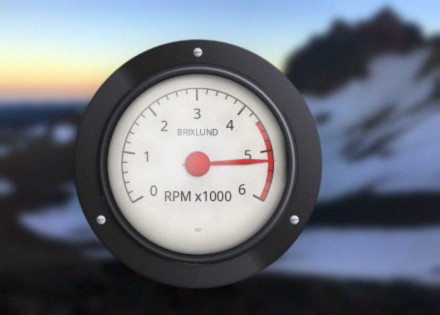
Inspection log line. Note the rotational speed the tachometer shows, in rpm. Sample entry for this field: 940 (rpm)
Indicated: 5200 (rpm)
